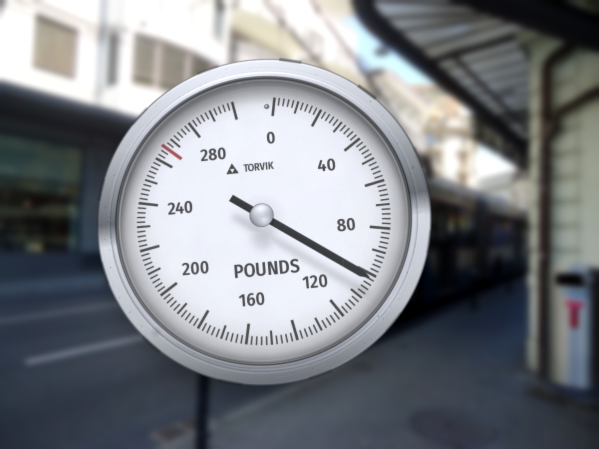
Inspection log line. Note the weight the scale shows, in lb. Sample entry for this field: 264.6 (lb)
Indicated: 102 (lb)
